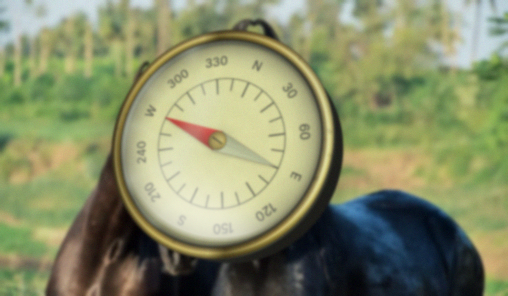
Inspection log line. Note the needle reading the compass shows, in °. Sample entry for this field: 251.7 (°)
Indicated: 270 (°)
